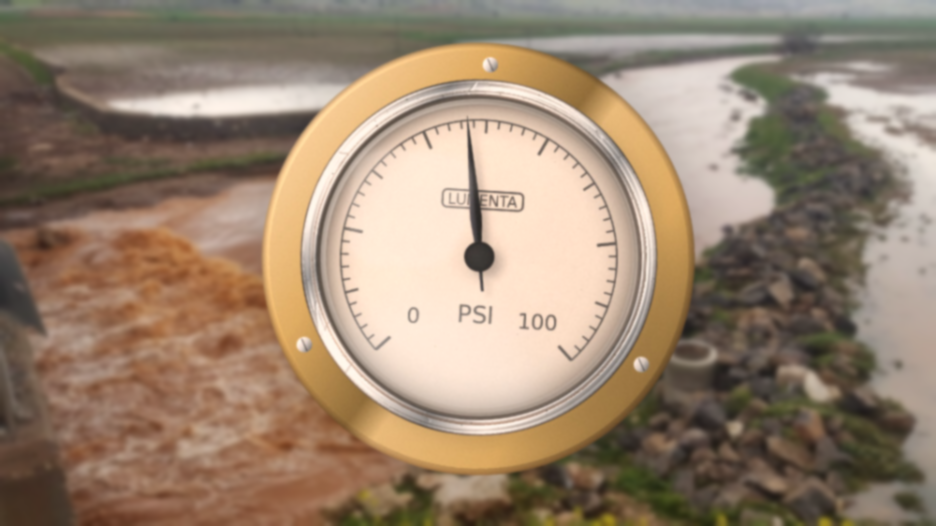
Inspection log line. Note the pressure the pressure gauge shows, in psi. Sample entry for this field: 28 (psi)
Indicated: 47 (psi)
